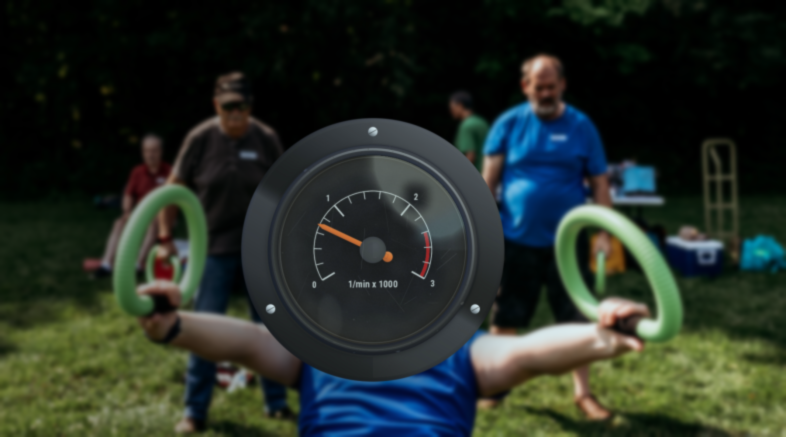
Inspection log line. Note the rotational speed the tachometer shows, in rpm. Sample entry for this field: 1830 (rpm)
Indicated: 700 (rpm)
